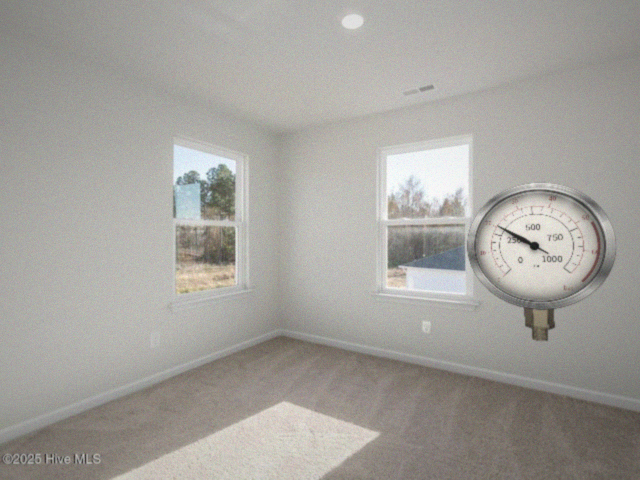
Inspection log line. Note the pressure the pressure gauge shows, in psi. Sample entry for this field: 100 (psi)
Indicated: 300 (psi)
